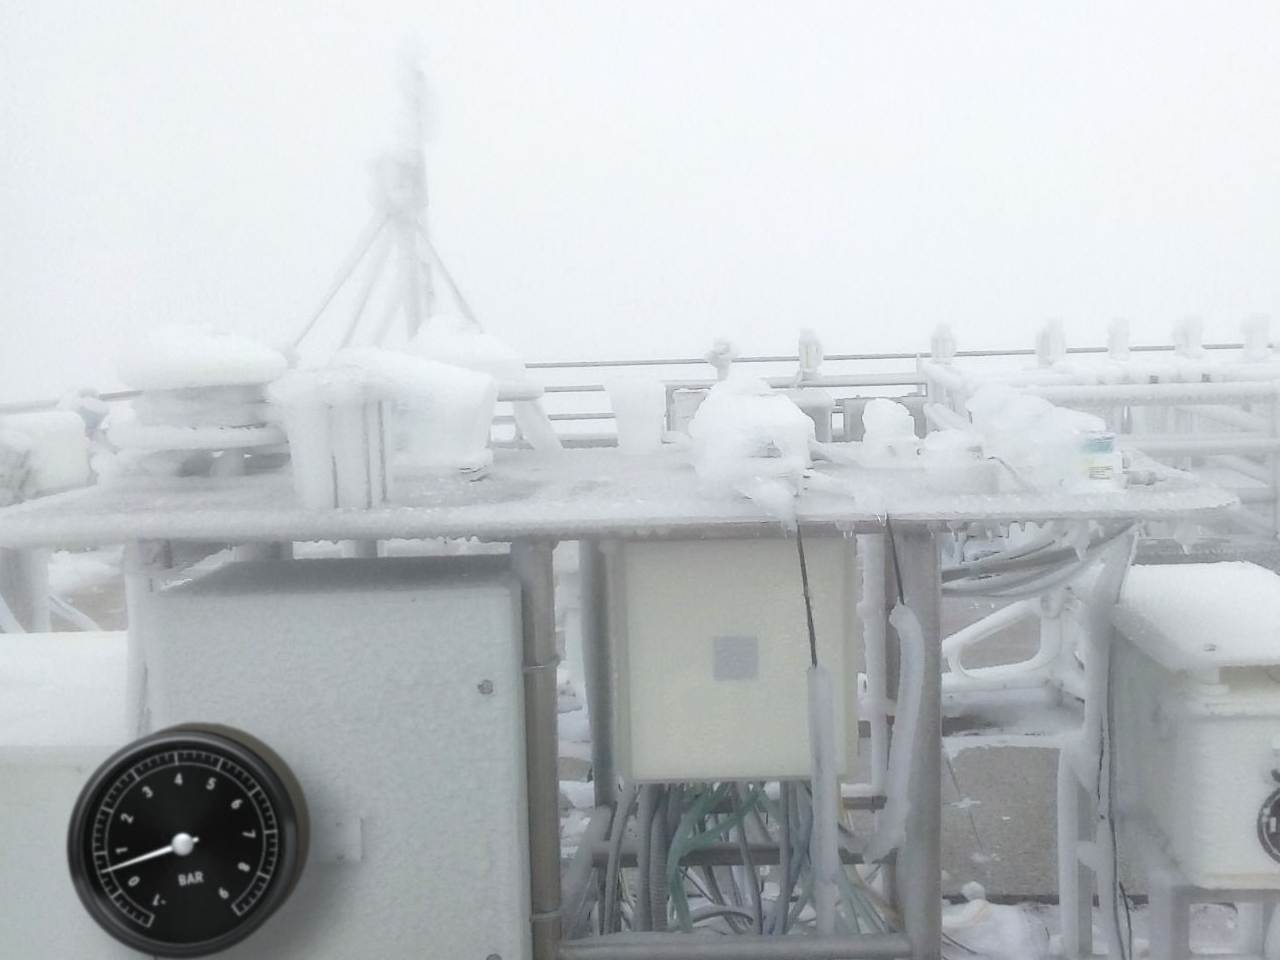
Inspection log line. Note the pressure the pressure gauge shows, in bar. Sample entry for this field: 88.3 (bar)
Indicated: 0.6 (bar)
